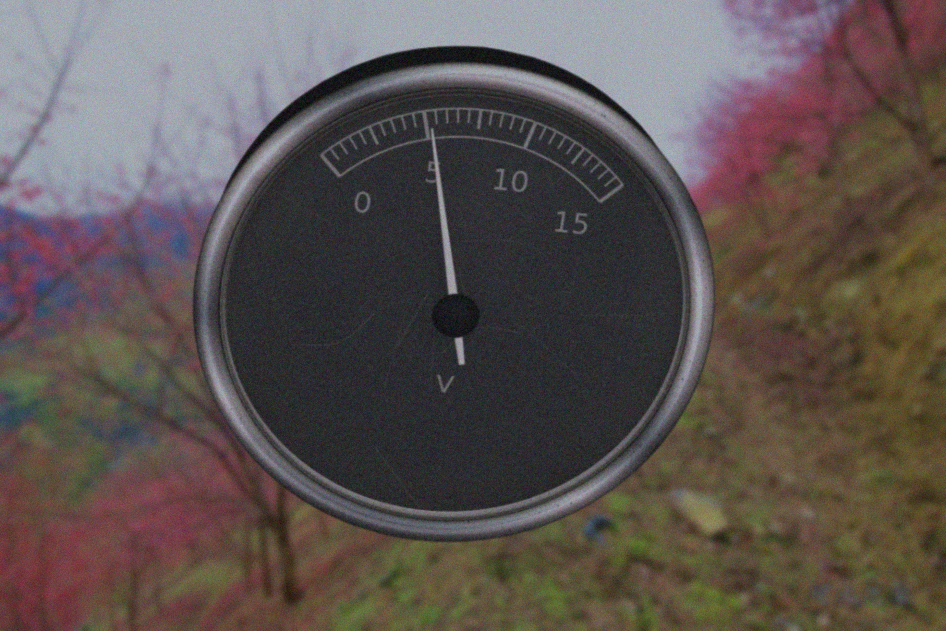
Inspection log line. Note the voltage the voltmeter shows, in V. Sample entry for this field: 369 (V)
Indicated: 5.25 (V)
